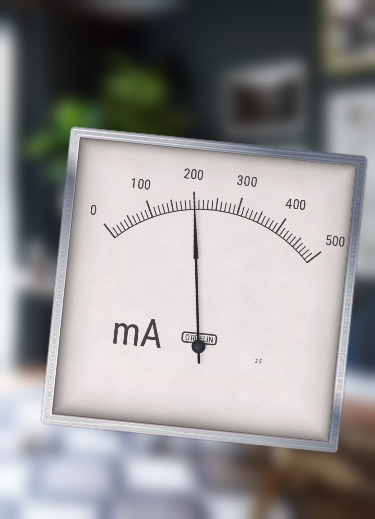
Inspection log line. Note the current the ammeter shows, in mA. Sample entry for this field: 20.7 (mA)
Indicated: 200 (mA)
